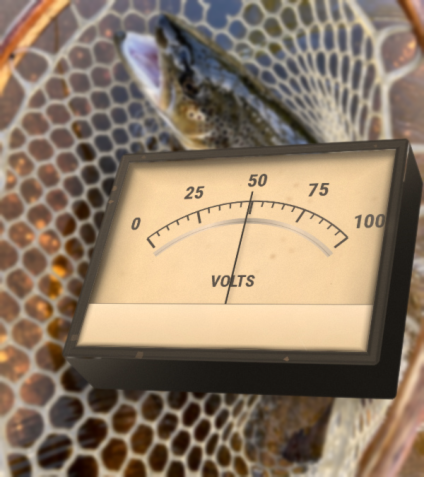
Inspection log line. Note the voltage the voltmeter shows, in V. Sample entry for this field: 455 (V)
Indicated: 50 (V)
